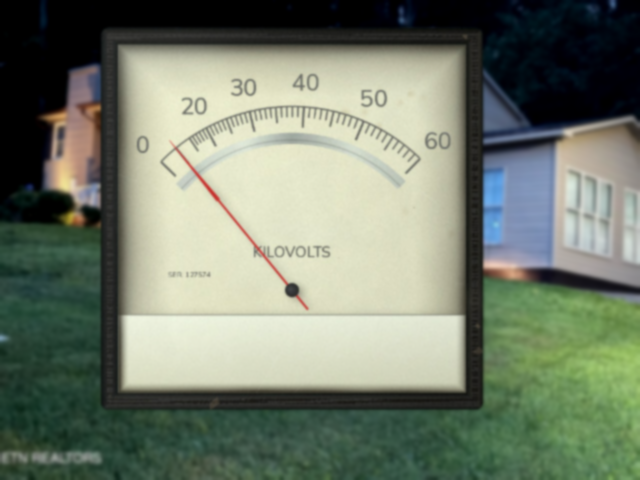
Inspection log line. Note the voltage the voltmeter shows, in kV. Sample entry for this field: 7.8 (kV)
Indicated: 10 (kV)
